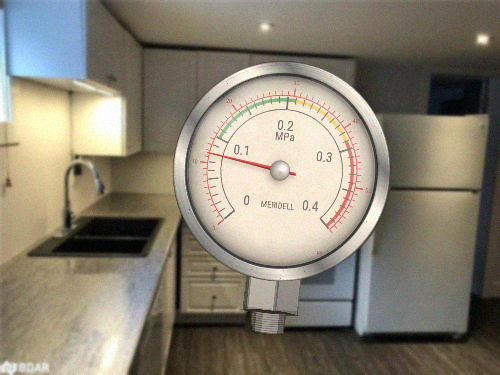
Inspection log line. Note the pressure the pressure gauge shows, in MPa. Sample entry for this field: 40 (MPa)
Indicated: 0.08 (MPa)
